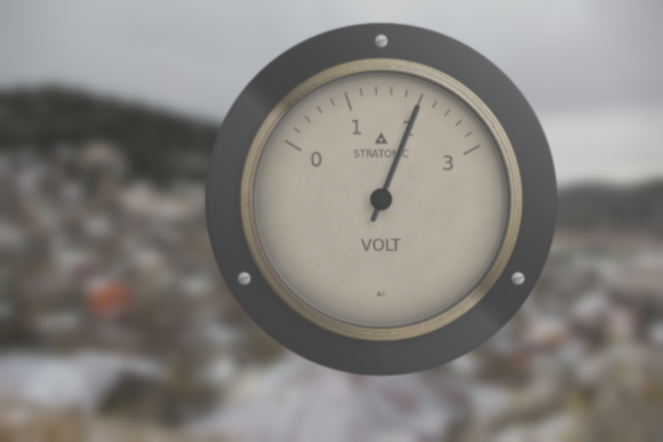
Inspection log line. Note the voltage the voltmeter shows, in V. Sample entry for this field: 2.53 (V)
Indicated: 2 (V)
